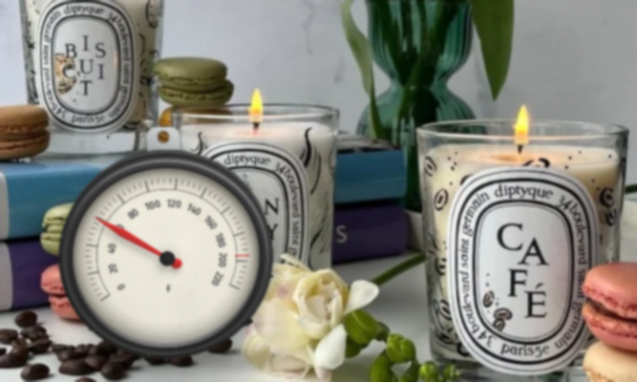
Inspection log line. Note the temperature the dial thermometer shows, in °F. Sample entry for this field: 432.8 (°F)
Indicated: 60 (°F)
